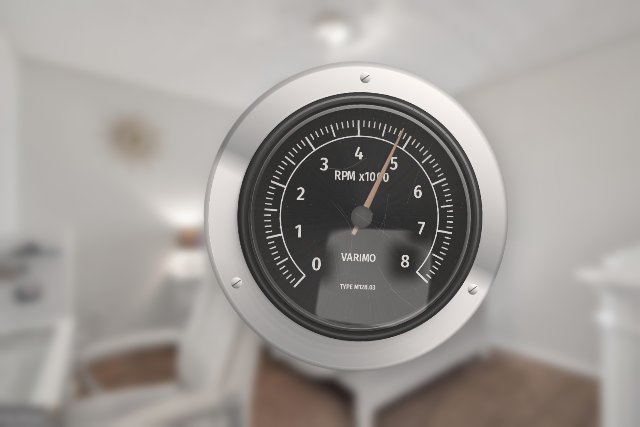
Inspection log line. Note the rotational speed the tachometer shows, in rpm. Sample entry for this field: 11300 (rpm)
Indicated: 4800 (rpm)
